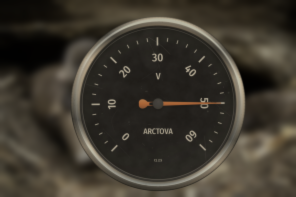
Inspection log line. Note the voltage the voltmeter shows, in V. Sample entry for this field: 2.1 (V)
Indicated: 50 (V)
